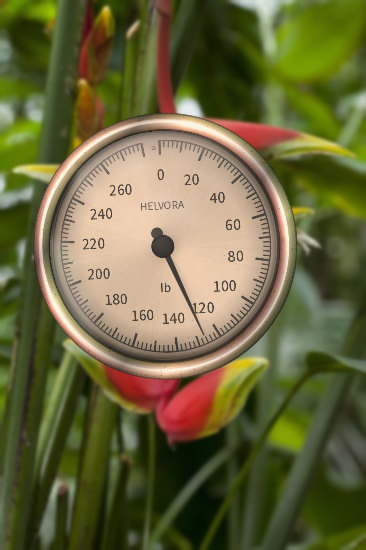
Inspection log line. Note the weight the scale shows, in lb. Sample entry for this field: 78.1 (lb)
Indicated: 126 (lb)
